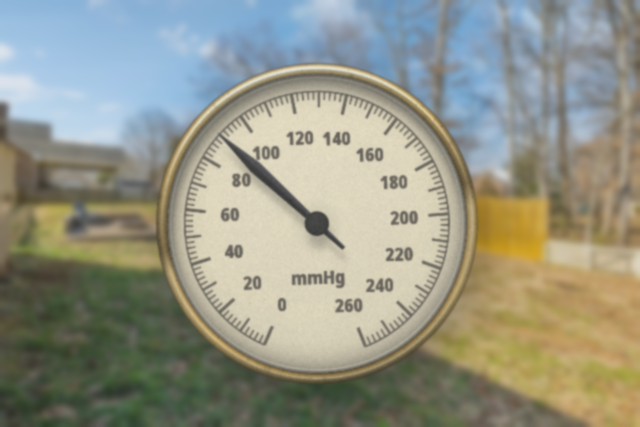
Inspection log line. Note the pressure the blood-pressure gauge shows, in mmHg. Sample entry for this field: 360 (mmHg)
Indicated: 90 (mmHg)
